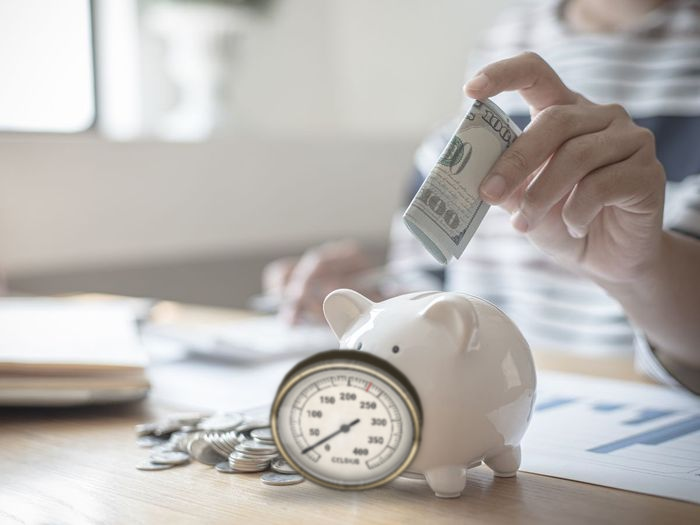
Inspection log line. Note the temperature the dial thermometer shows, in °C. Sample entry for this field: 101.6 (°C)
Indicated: 25 (°C)
